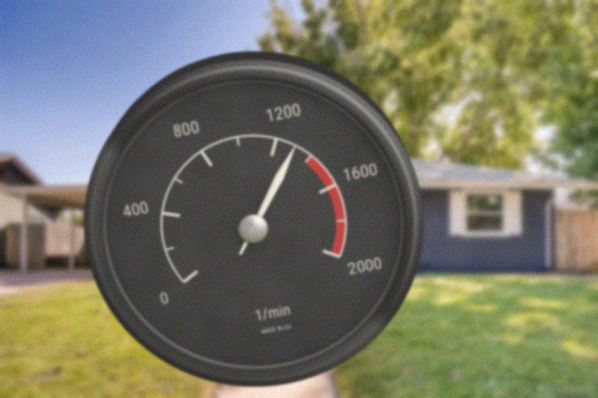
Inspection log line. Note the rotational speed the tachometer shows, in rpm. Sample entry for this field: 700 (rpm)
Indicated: 1300 (rpm)
